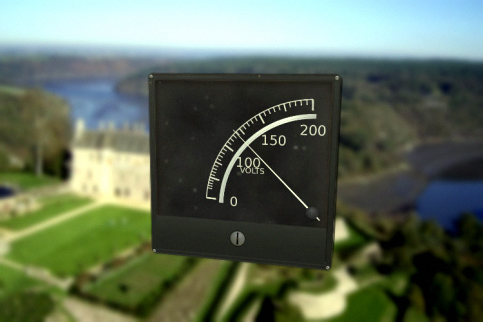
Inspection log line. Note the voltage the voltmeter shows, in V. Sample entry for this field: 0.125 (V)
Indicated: 120 (V)
